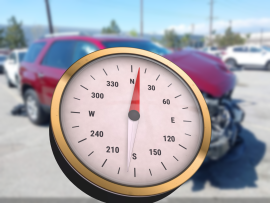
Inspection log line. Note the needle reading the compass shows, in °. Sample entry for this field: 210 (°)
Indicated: 7.5 (°)
